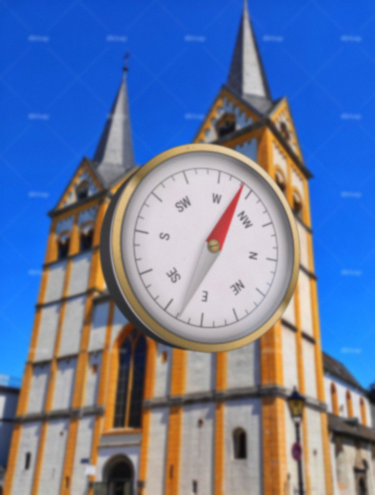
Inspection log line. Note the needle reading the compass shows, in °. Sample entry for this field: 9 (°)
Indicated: 290 (°)
